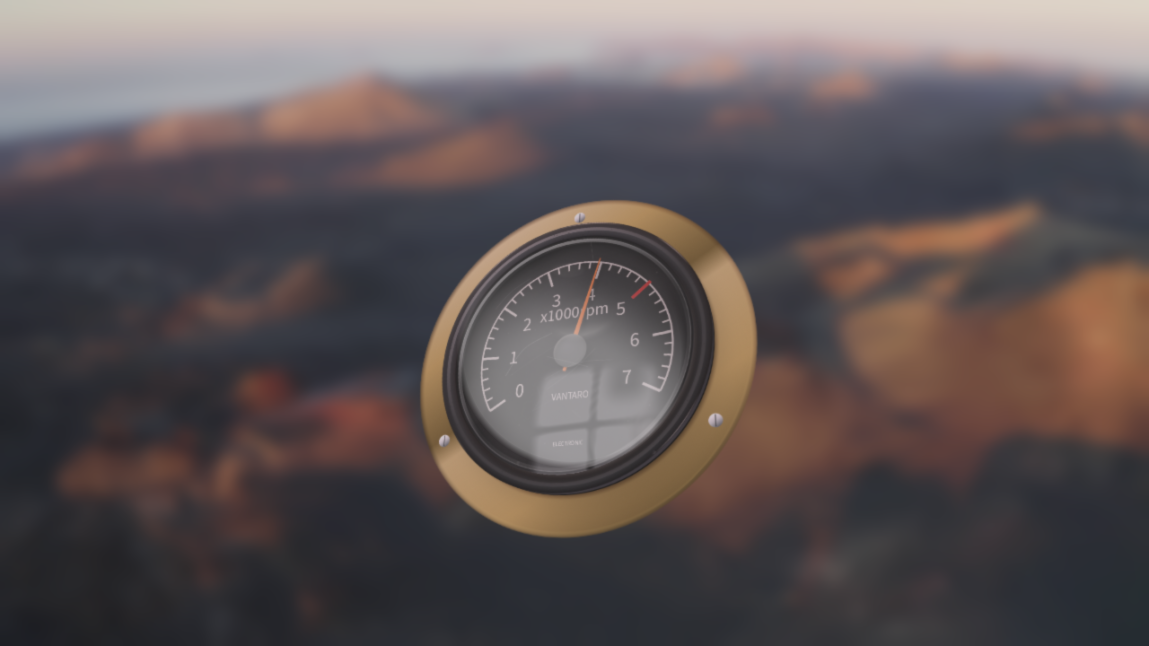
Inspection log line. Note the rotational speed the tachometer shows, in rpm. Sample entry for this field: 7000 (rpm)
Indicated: 4000 (rpm)
